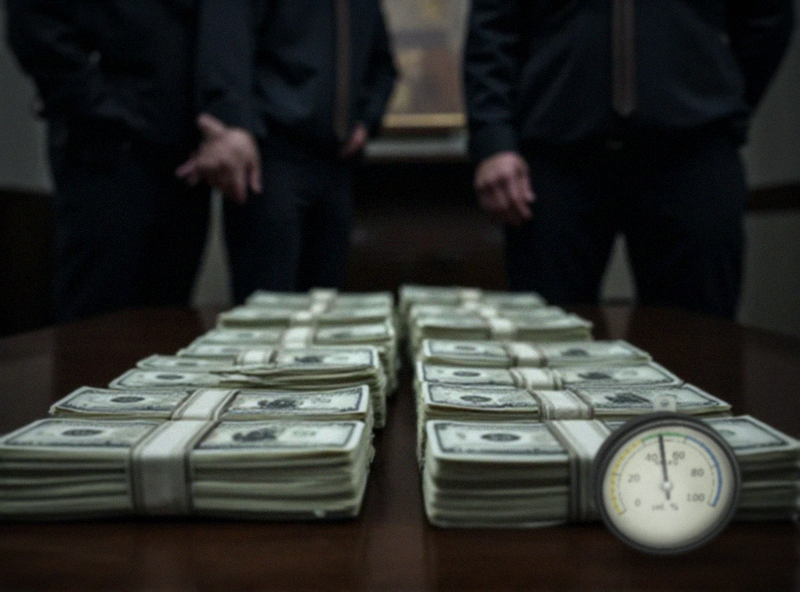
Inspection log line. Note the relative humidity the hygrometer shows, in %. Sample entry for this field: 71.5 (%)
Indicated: 48 (%)
